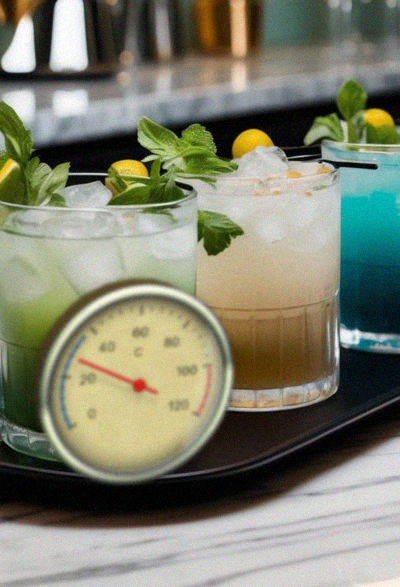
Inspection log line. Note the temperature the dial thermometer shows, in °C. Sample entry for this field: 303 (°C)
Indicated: 28 (°C)
